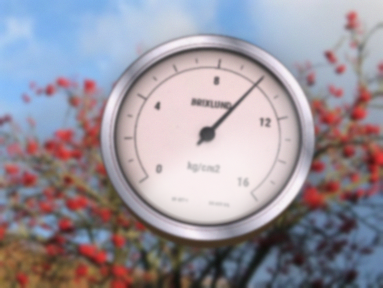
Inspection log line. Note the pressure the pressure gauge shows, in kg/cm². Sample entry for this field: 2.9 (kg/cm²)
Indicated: 10 (kg/cm²)
